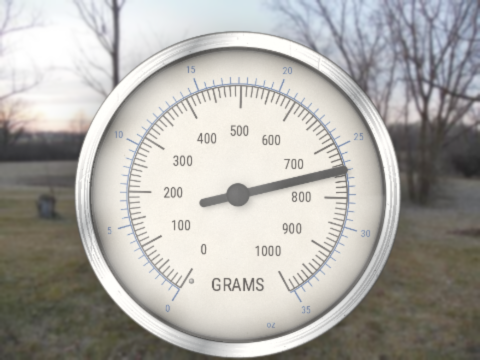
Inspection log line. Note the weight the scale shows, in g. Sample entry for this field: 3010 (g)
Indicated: 750 (g)
